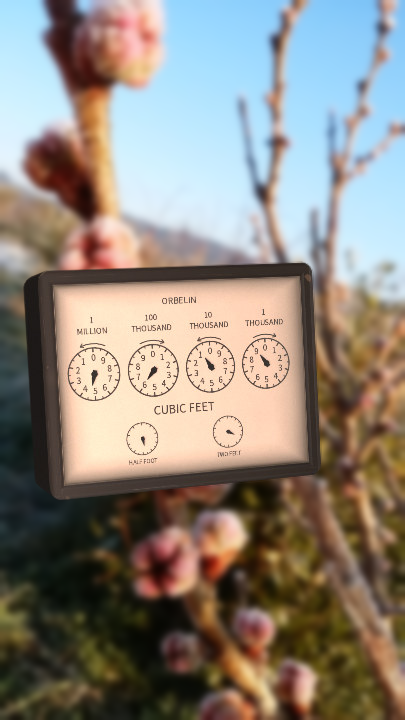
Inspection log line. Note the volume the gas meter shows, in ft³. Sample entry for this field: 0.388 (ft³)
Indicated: 460900 (ft³)
